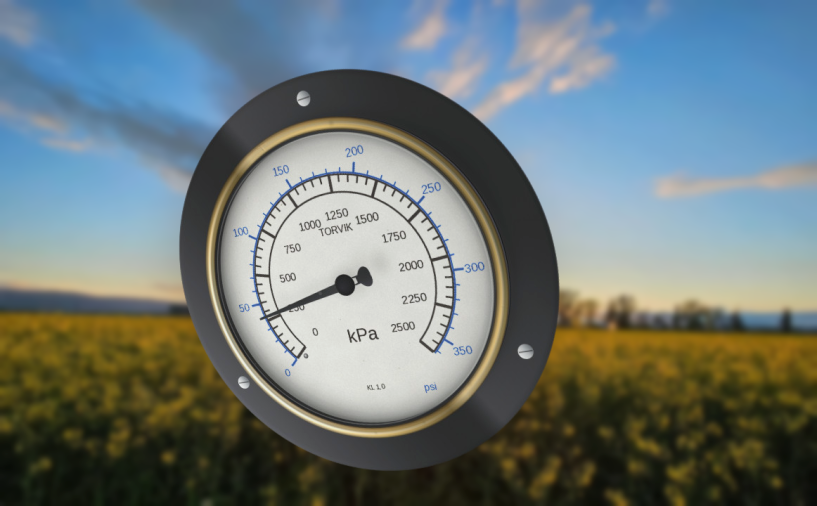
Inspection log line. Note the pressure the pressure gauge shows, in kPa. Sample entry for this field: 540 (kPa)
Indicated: 275 (kPa)
